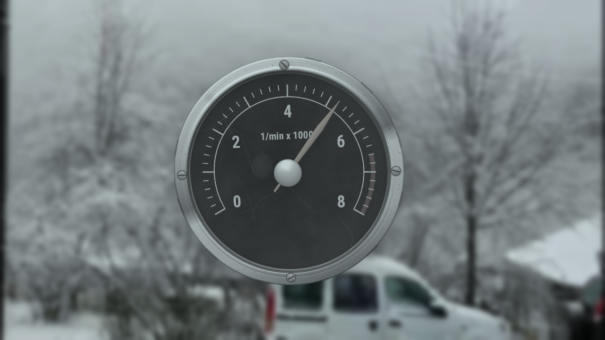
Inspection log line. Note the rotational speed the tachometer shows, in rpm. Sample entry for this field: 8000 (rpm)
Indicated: 5200 (rpm)
